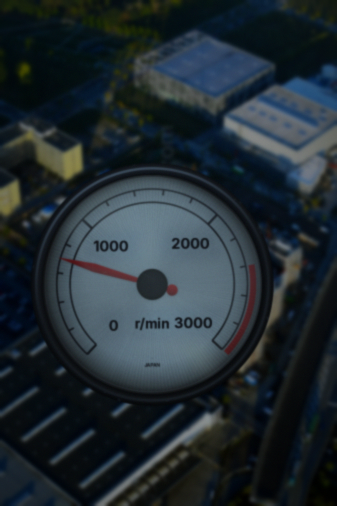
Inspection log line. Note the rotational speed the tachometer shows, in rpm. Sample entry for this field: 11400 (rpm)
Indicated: 700 (rpm)
